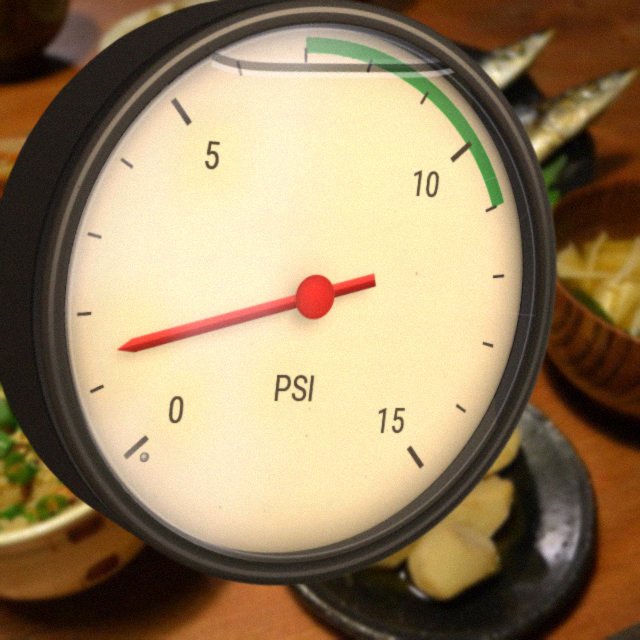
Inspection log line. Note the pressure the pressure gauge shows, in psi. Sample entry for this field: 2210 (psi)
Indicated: 1.5 (psi)
